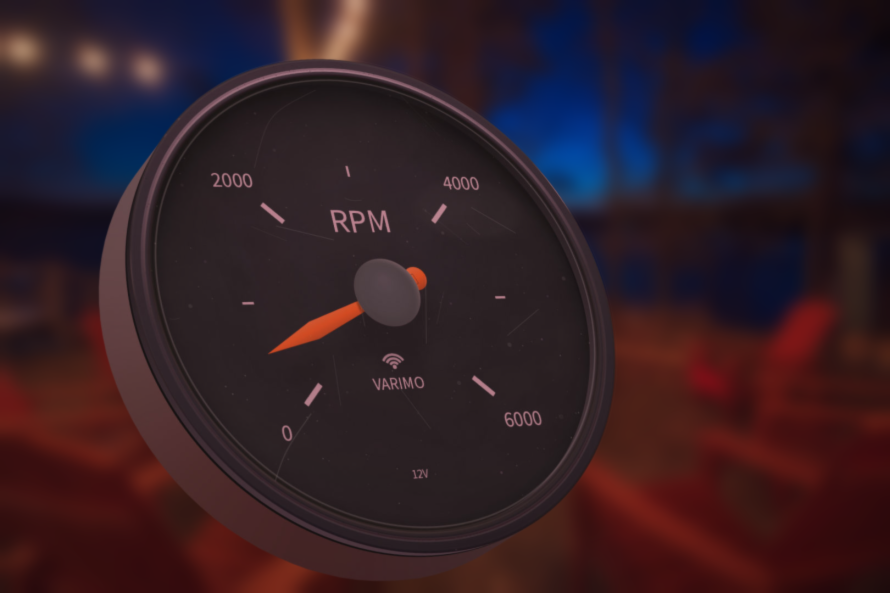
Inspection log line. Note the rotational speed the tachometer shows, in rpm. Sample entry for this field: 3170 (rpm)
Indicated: 500 (rpm)
